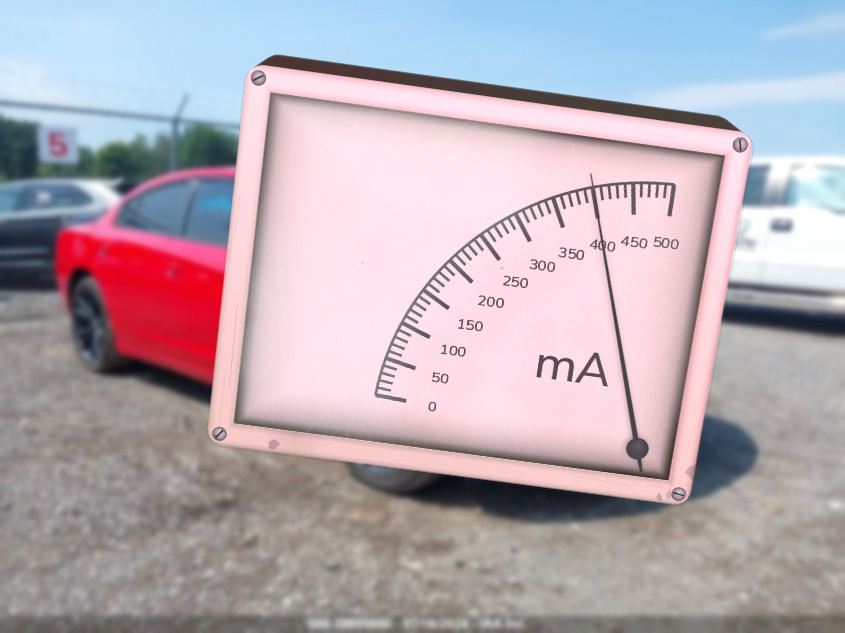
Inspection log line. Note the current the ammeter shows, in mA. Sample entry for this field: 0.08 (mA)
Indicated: 400 (mA)
